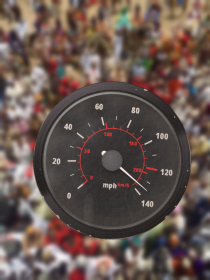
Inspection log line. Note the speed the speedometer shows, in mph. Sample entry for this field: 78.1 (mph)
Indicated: 135 (mph)
